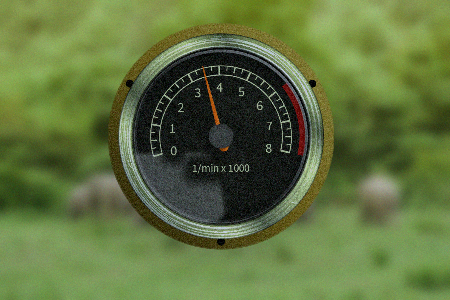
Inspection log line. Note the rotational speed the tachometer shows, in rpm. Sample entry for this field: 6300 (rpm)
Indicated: 3500 (rpm)
